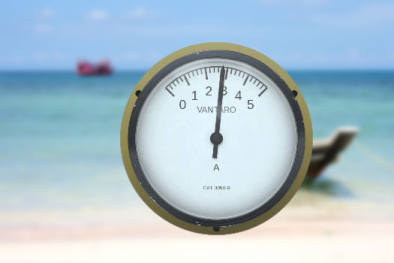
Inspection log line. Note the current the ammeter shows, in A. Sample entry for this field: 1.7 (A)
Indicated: 2.8 (A)
